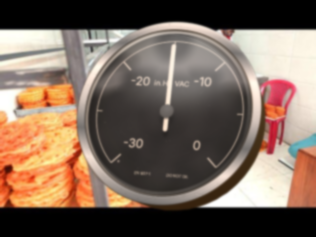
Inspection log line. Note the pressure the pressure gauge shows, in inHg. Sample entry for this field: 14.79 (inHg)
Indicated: -15 (inHg)
